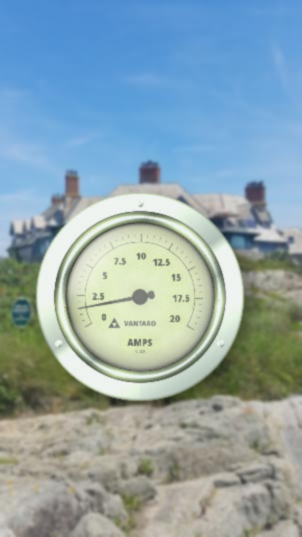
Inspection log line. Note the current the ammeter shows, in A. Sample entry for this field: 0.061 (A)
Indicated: 1.5 (A)
